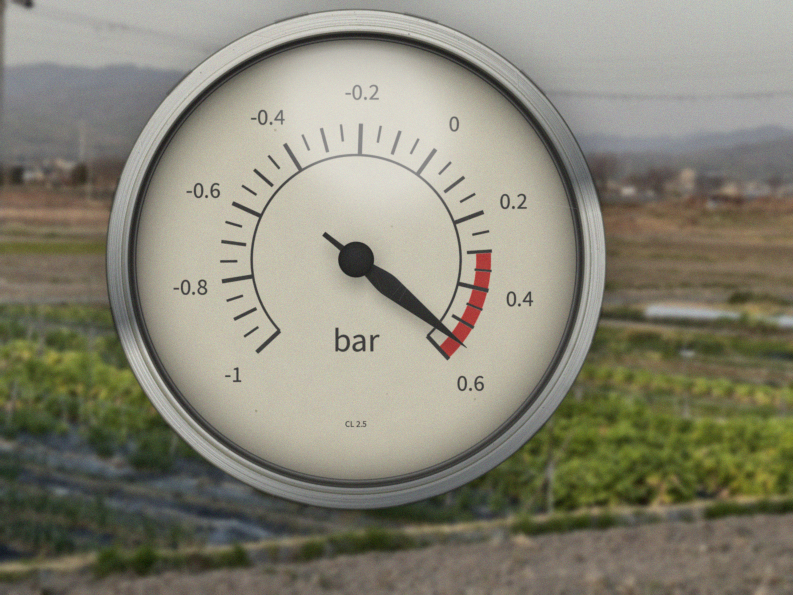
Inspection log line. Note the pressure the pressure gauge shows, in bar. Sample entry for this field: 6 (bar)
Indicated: 0.55 (bar)
